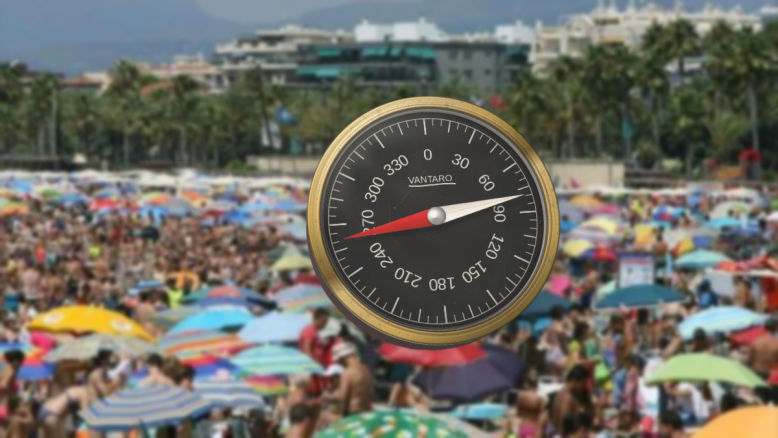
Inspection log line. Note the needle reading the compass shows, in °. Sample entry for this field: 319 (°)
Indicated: 260 (°)
